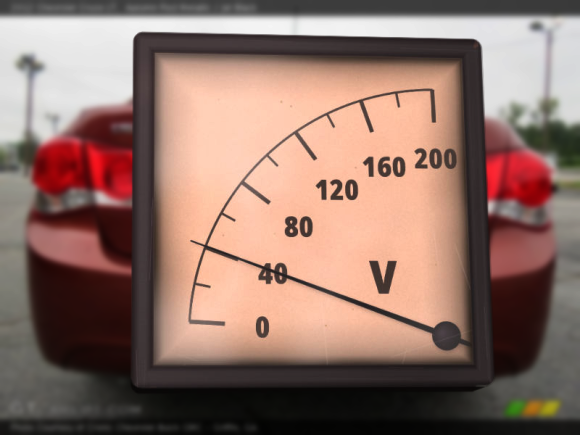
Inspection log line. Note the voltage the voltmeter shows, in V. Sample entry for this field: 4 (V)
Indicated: 40 (V)
